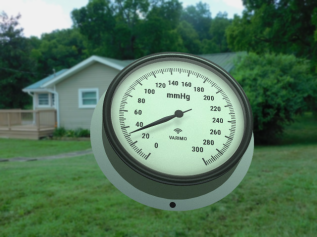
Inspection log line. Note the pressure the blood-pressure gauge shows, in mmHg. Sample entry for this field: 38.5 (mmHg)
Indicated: 30 (mmHg)
